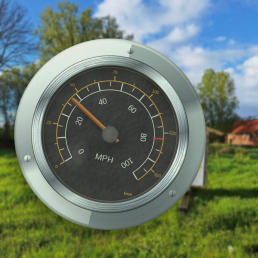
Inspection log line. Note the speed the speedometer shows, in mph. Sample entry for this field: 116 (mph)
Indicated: 27.5 (mph)
